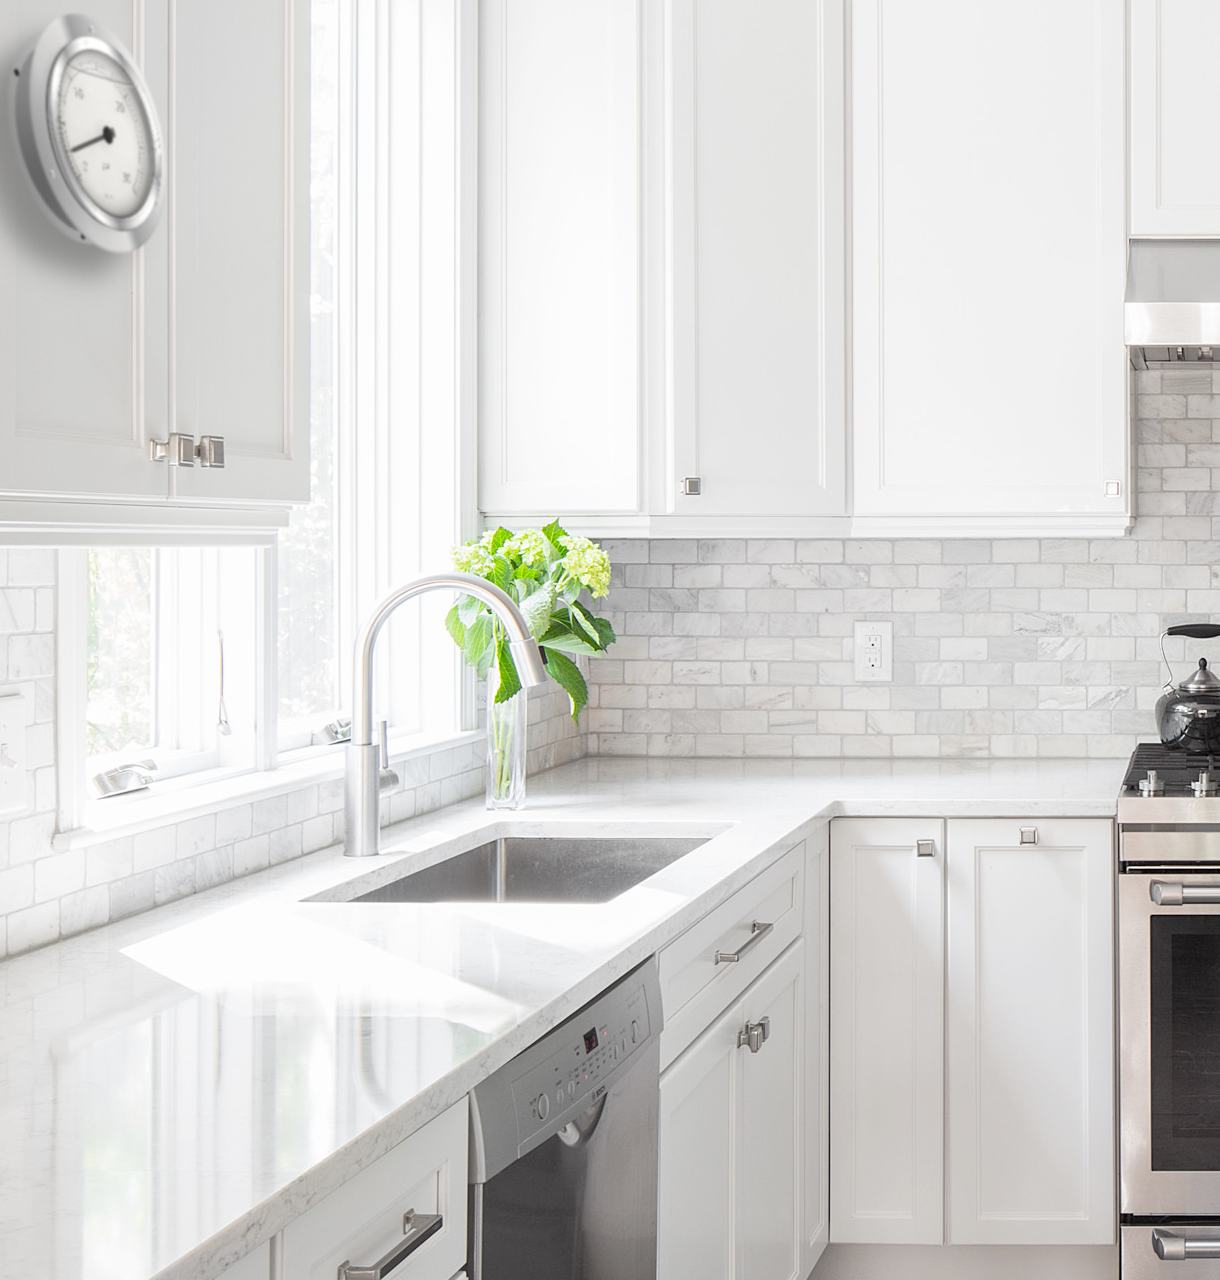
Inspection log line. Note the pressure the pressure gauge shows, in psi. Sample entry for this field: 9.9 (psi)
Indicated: 2.5 (psi)
